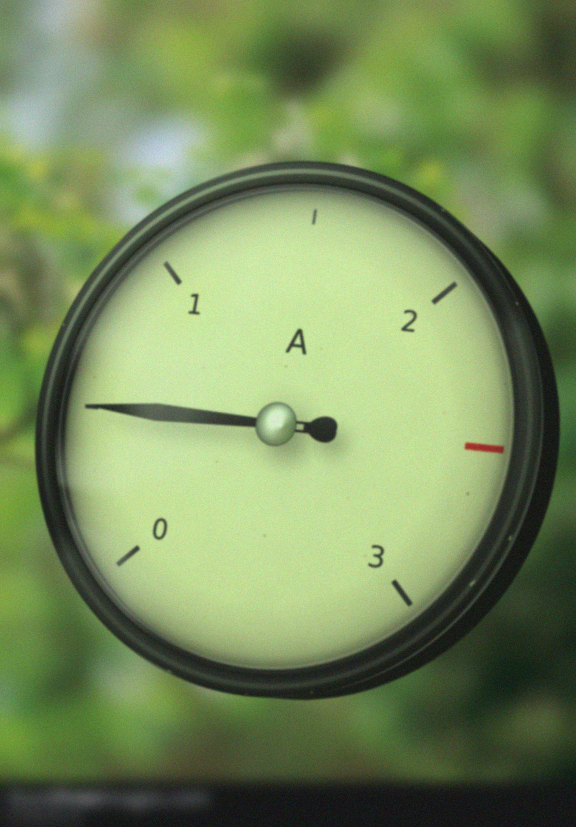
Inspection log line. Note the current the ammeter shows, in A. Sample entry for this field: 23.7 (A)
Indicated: 0.5 (A)
